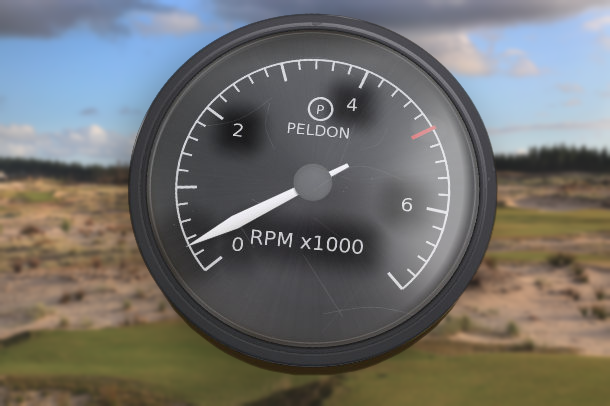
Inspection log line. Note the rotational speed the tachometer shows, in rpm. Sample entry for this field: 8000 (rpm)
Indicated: 300 (rpm)
